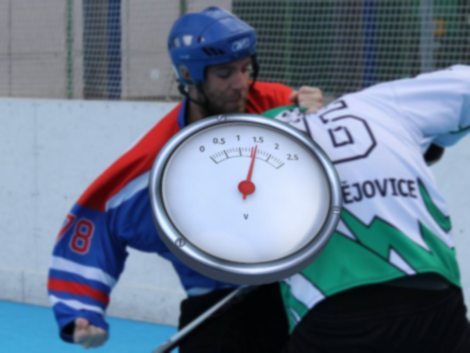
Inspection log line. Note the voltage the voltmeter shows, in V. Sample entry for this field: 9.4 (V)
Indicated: 1.5 (V)
